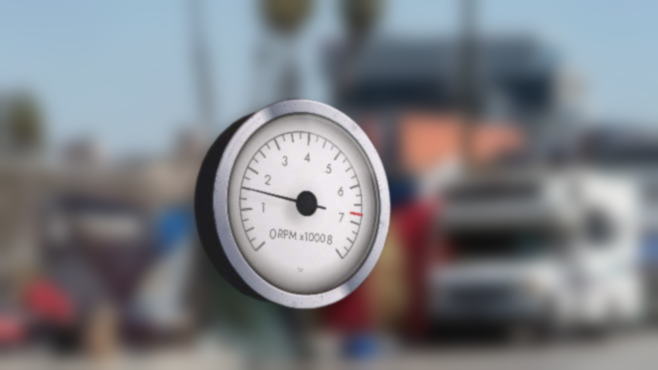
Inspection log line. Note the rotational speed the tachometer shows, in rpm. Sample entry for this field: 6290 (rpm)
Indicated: 1500 (rpm)
